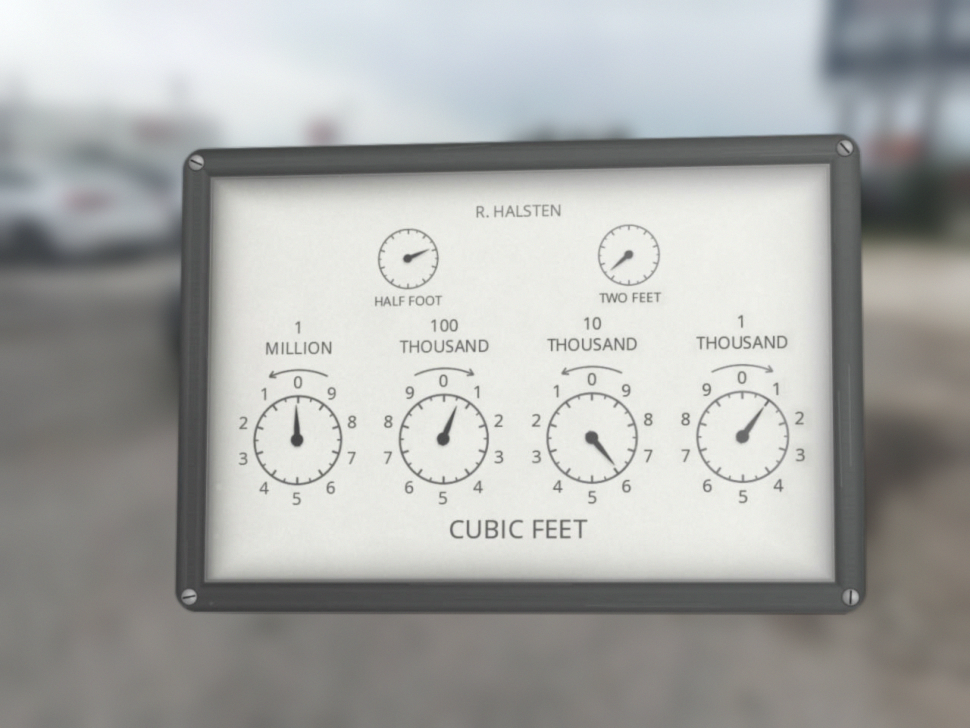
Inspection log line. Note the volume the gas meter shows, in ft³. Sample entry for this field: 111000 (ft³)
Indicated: 6100 (ft³)
